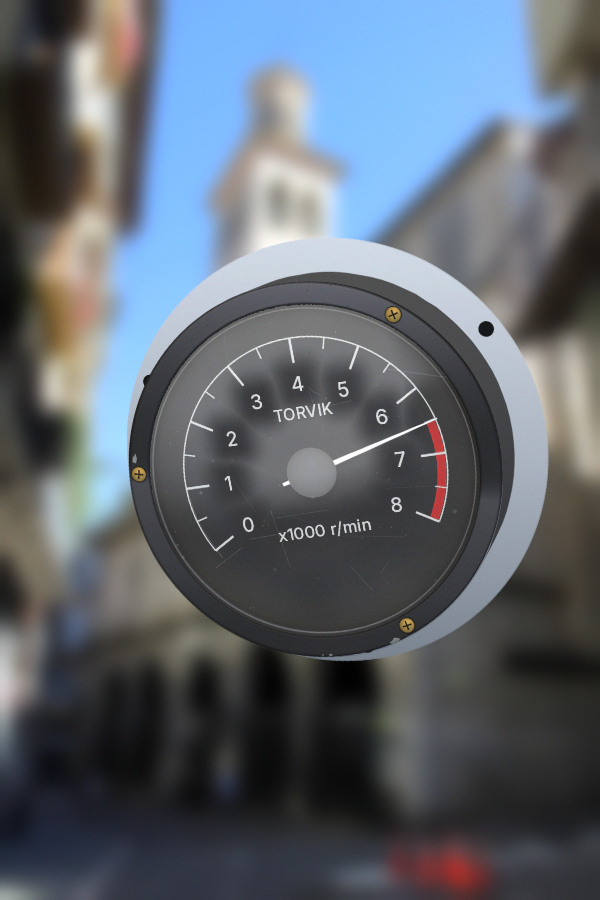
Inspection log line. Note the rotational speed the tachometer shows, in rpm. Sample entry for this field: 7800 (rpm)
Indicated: 6500 (rpm)
